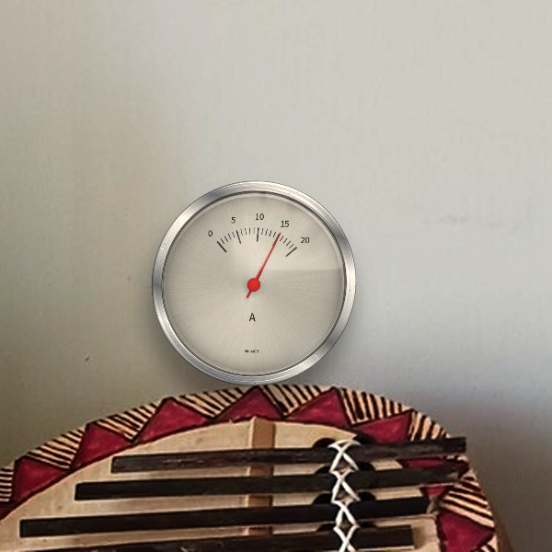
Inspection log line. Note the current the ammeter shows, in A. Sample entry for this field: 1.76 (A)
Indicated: 15 (A)
